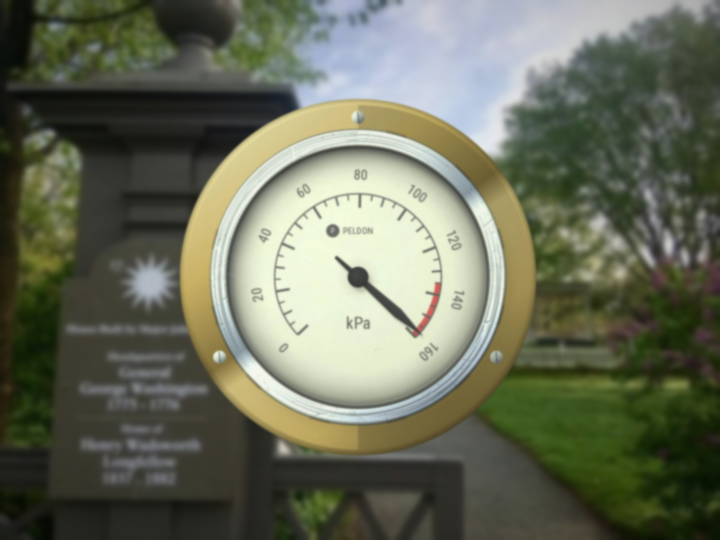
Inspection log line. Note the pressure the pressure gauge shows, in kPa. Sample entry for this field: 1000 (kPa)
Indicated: 157.5 (kPa)
